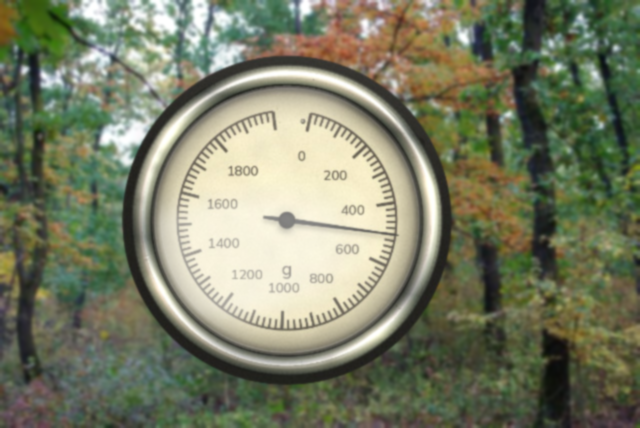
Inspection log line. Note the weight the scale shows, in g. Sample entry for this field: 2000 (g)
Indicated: 500 (g)
